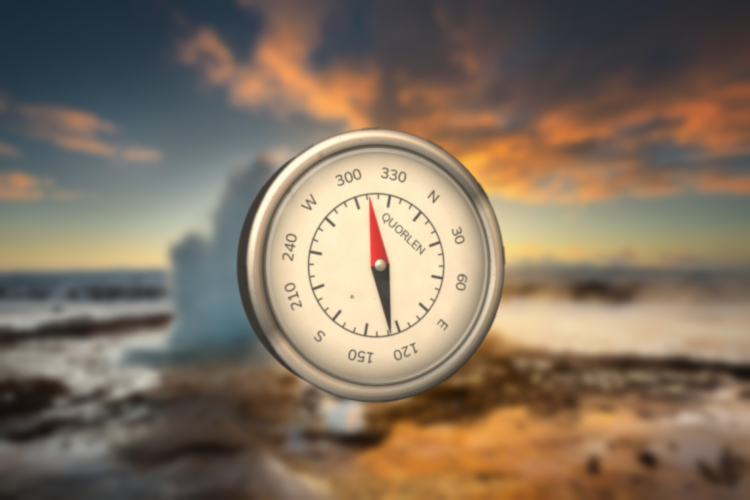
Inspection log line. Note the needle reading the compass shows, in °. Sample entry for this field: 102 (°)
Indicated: 310 (°)
